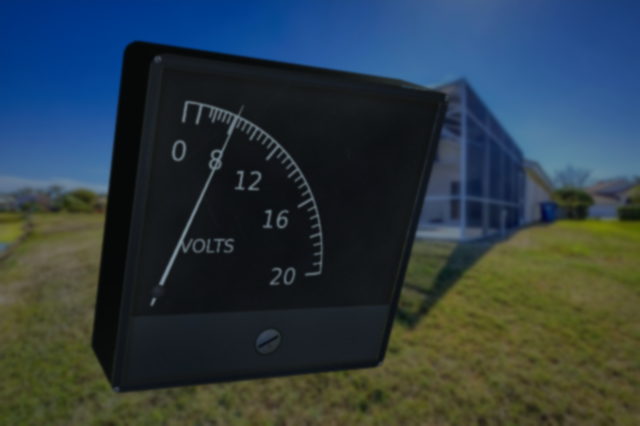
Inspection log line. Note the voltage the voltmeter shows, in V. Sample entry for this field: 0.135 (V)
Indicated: 8 (V)
